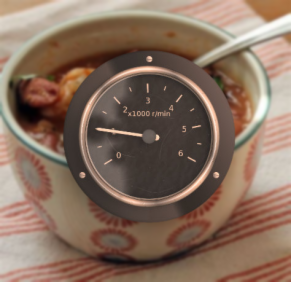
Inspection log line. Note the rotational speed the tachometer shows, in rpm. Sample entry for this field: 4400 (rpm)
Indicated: 1000 (rpm)
